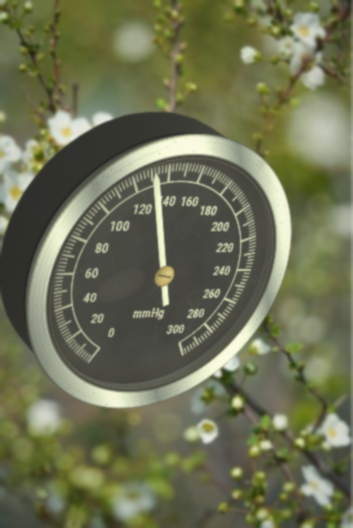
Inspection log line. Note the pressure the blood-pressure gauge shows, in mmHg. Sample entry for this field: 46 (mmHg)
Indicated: 130 (mmHg)
